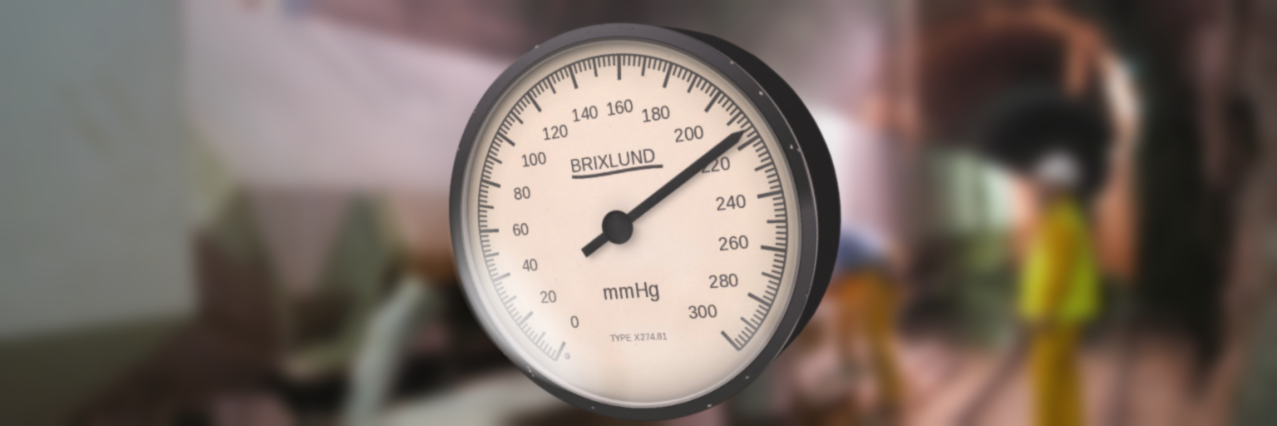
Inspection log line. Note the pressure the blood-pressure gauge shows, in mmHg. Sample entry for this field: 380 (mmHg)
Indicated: 216 (mmHg)
